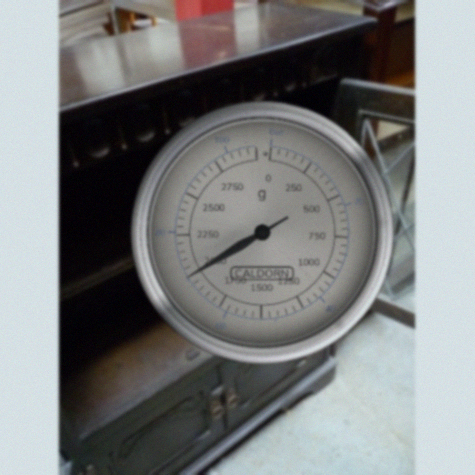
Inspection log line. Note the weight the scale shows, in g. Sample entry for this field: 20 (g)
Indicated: 2000 (g)
